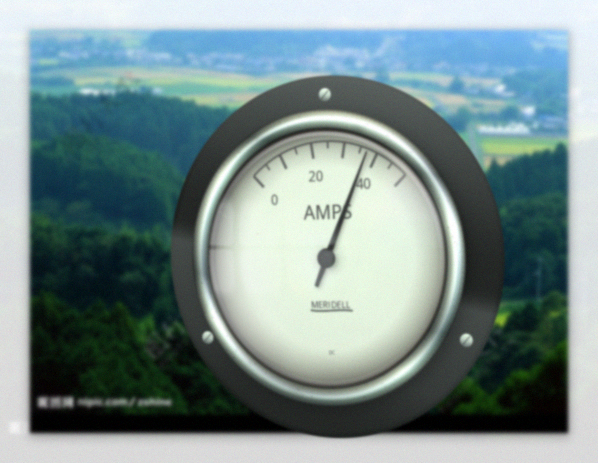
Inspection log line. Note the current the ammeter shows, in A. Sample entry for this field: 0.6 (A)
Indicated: 37.5 (A)
